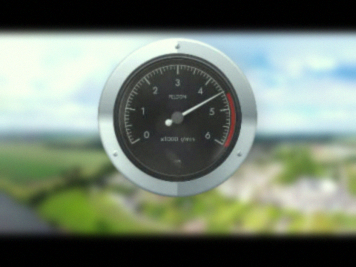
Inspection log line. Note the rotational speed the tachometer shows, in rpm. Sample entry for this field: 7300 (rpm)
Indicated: 4500 (rpm)
